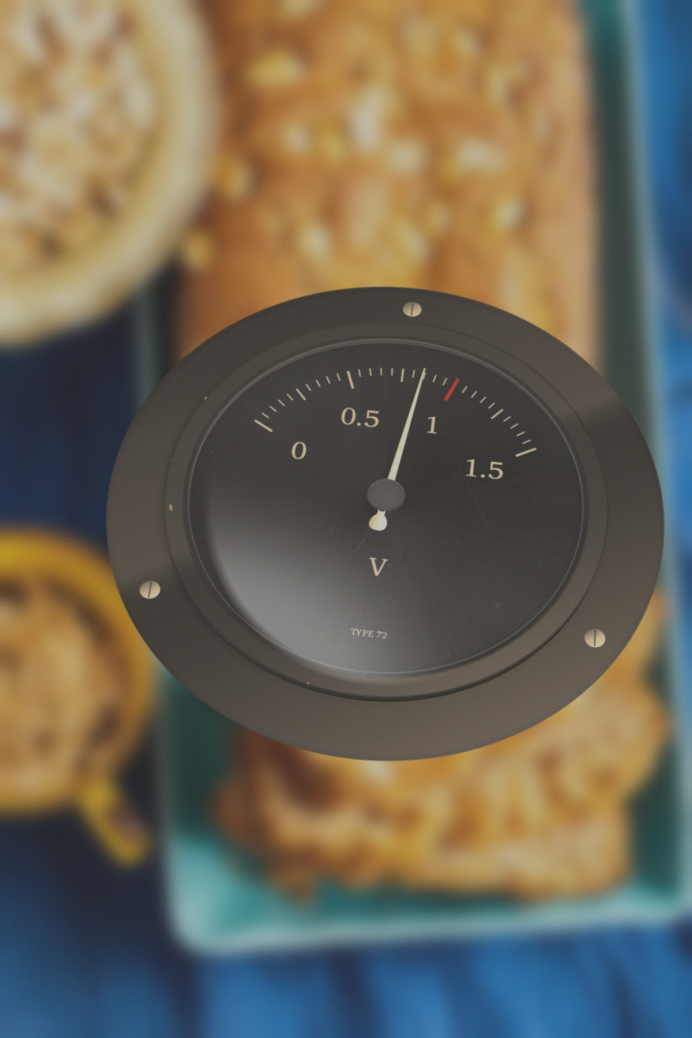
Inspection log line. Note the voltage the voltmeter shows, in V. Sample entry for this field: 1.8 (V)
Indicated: 0.85 (V)
